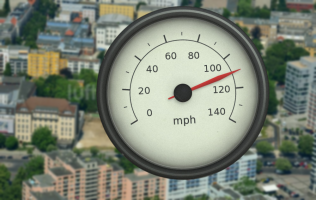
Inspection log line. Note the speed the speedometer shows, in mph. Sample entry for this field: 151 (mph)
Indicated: 110 (mph)
